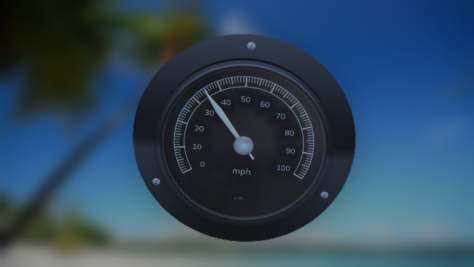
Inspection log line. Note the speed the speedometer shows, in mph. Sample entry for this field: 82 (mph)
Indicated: 35 (mph)
